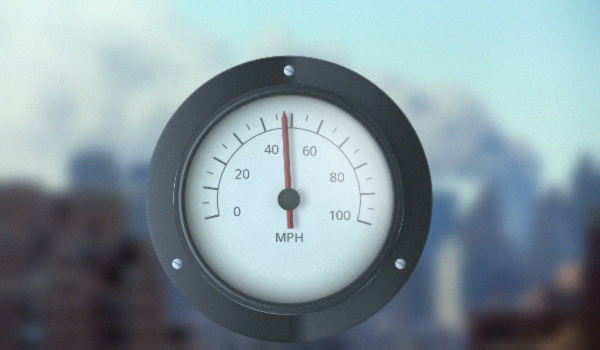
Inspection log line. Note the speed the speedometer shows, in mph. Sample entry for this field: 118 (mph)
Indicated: 47.5 (mph)
